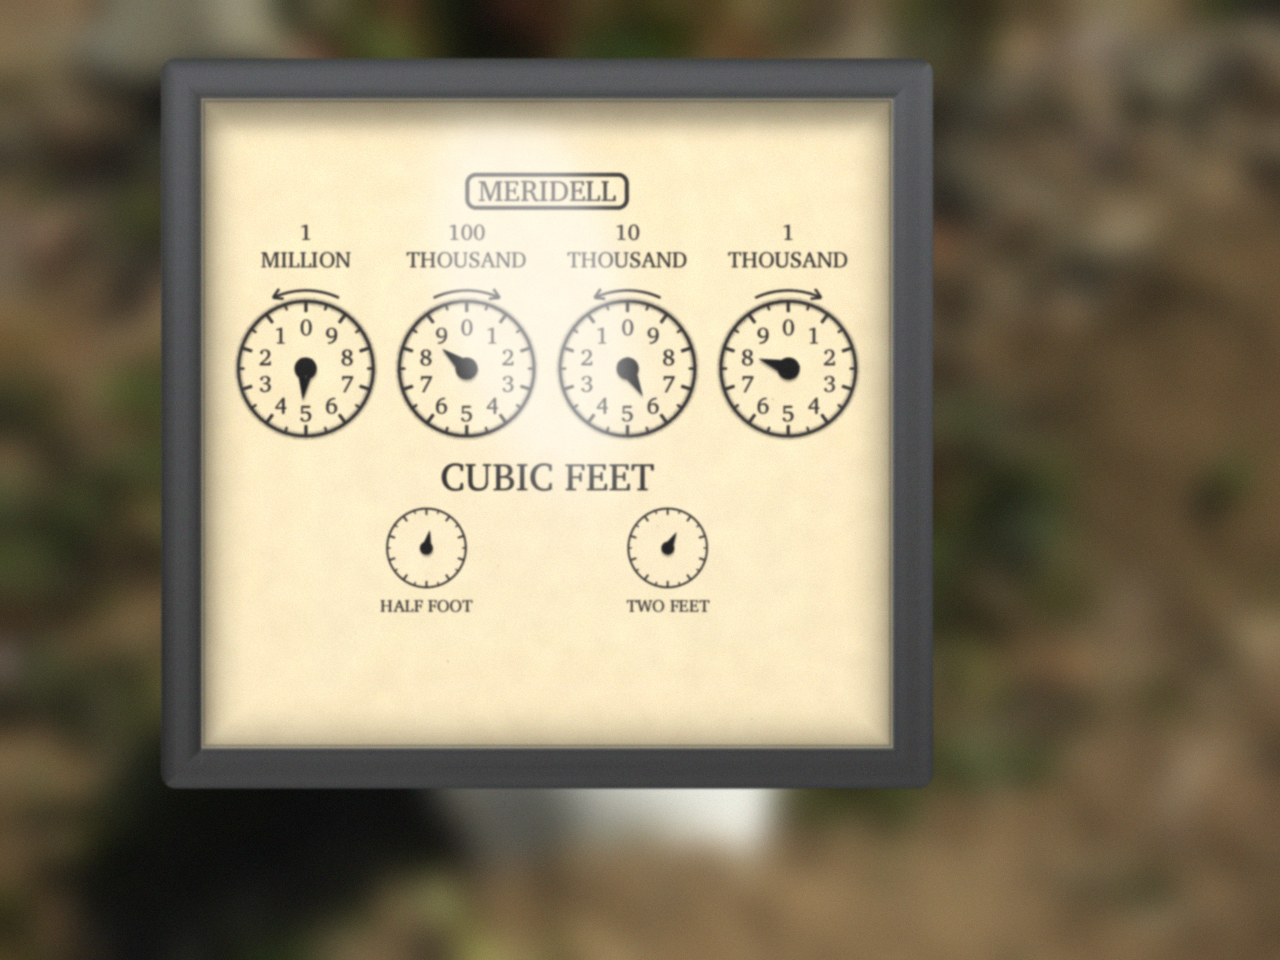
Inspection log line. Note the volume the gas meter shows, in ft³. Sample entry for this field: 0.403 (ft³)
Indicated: 485800 (ft³)
